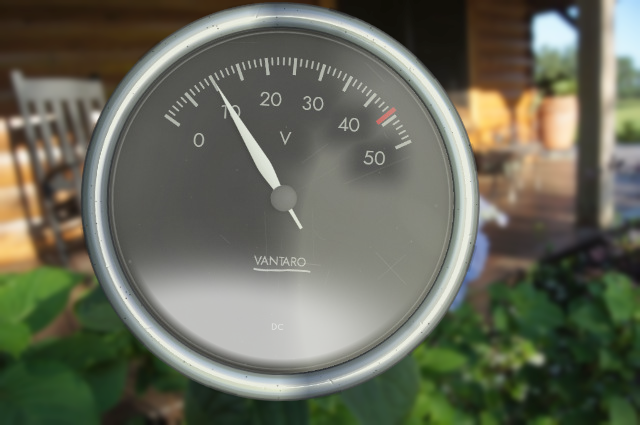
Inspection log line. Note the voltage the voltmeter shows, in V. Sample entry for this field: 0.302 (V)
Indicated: 10 (V)
